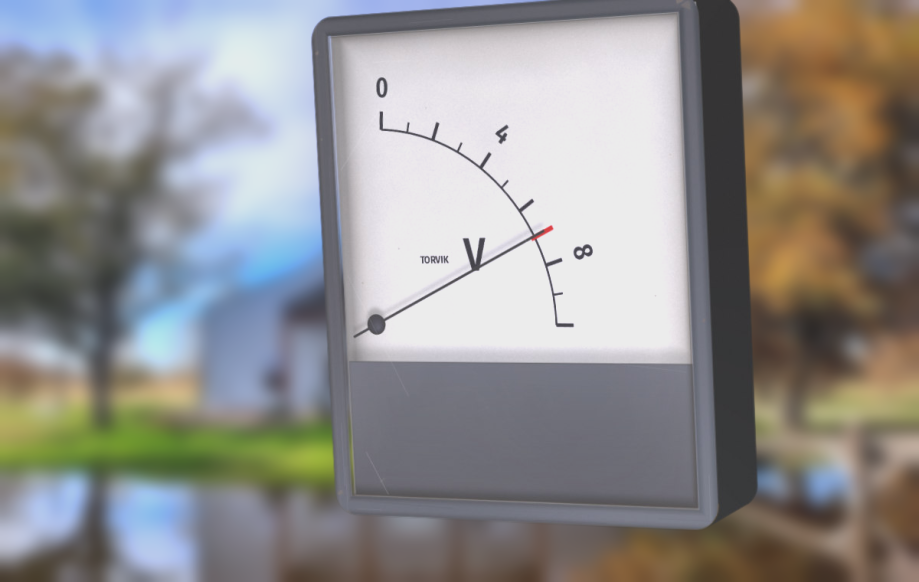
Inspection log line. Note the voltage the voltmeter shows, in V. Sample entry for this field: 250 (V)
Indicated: 7 (V)
